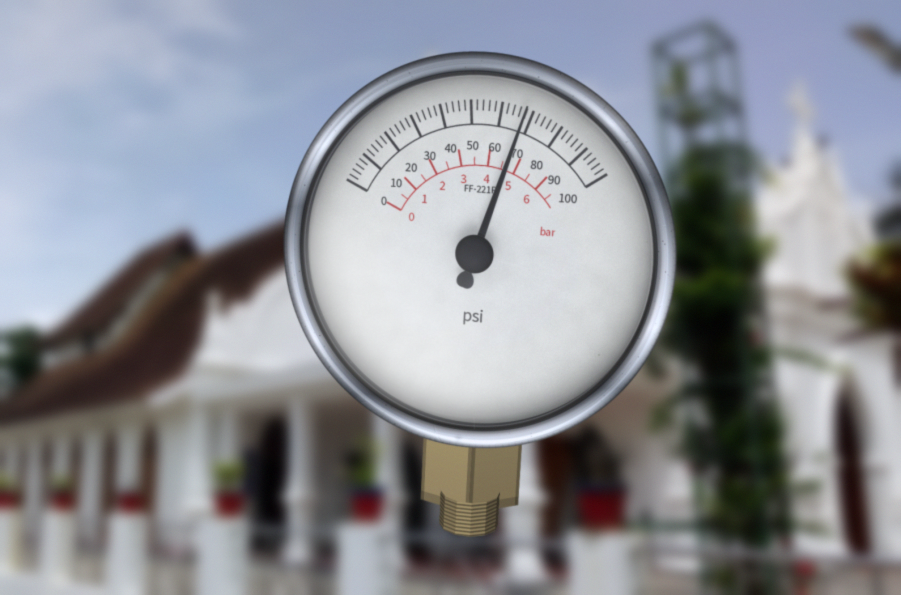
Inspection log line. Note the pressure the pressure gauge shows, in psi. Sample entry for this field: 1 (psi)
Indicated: 68 (psi)
